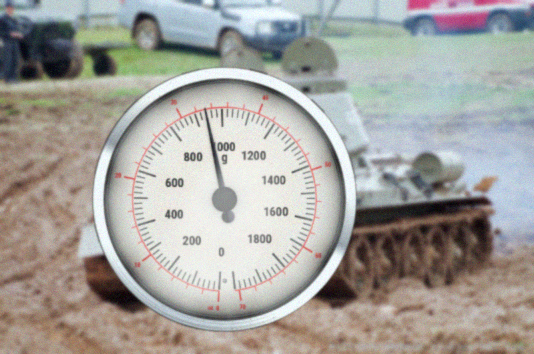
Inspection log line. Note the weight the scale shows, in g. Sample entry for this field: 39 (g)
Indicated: 940 (g)
